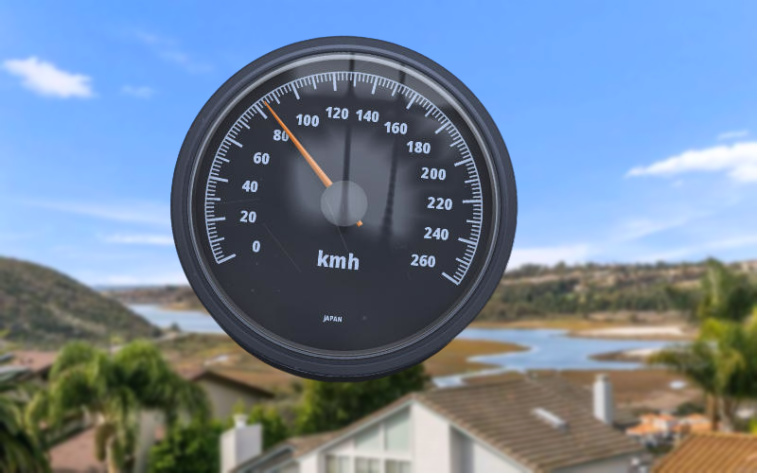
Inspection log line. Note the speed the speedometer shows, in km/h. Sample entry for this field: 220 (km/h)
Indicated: 84 (km/h)
